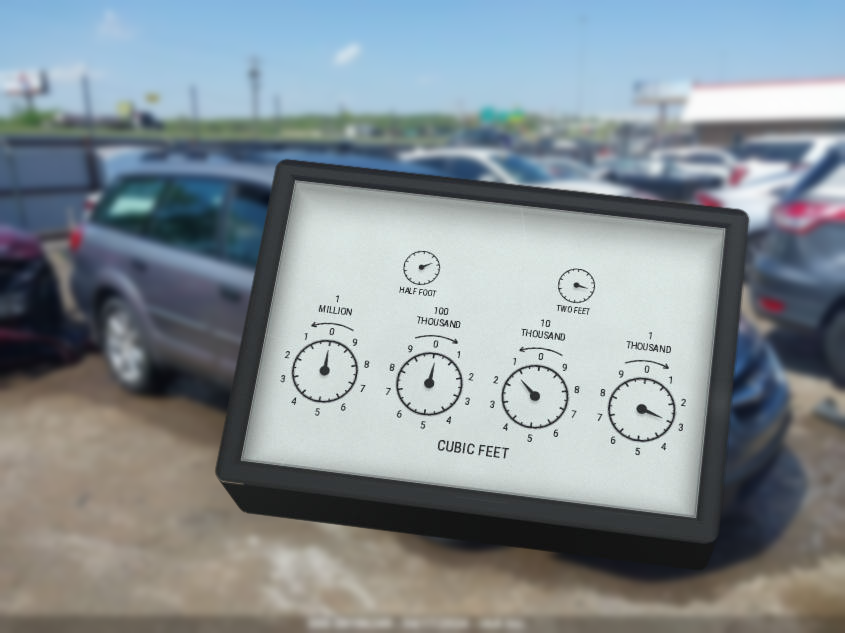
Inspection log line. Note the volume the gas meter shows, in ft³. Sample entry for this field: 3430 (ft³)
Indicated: 1300 (ft³)
